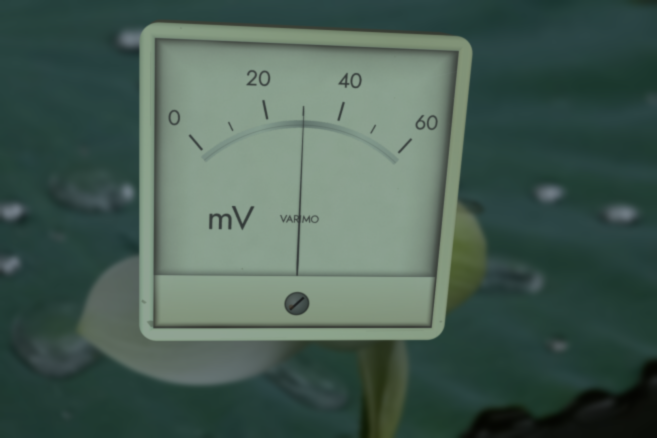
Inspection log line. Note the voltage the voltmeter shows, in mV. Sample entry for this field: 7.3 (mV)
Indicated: 30 (mV)
